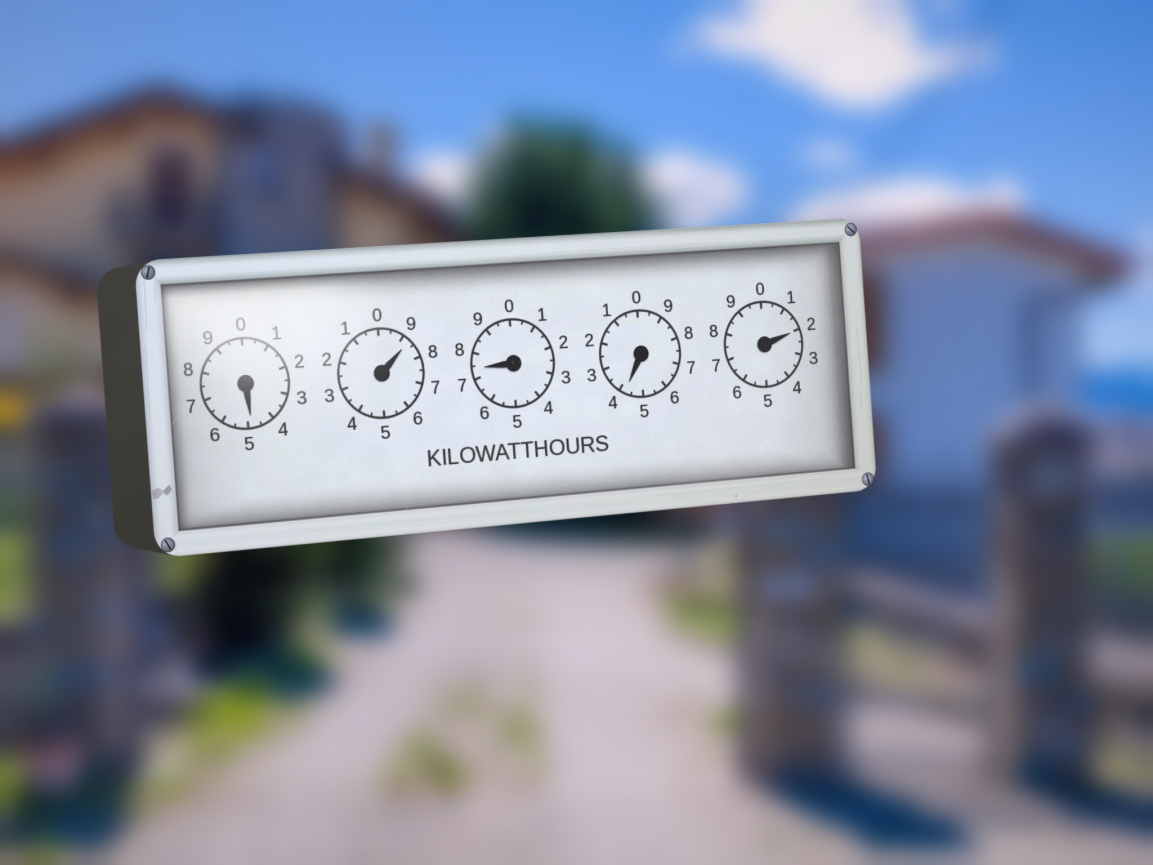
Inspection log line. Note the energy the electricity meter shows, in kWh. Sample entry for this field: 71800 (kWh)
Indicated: 48742 (kWh)
